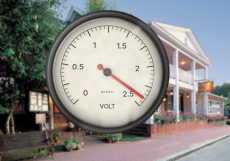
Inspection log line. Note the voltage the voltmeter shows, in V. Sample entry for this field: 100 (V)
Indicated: 2.4 (V)
